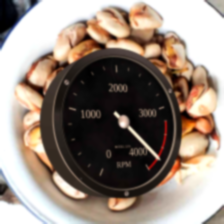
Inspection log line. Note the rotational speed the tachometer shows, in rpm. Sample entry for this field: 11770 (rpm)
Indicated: 3800 (rpm)
